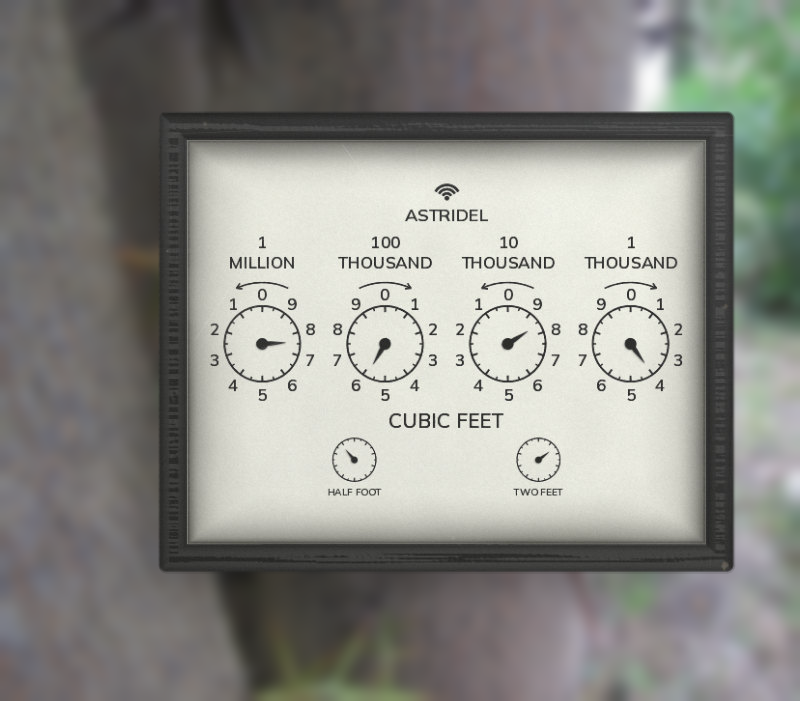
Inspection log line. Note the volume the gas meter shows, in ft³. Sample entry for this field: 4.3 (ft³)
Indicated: 758400 (ft³)
